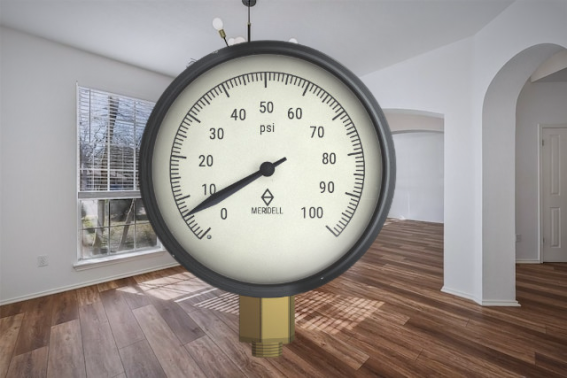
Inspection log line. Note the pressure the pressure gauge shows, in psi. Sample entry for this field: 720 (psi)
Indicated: 6 (psi)
